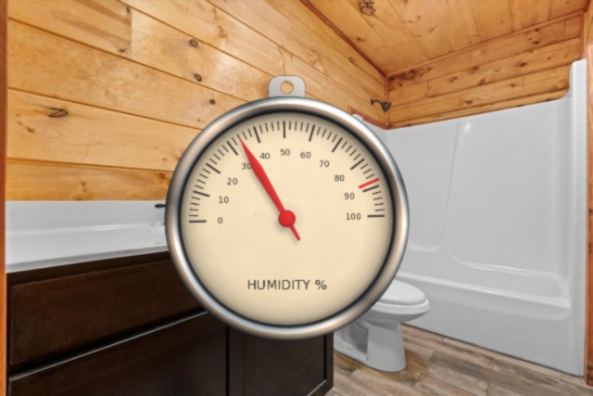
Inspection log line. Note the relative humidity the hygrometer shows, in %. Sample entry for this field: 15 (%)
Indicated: 34 (%)
